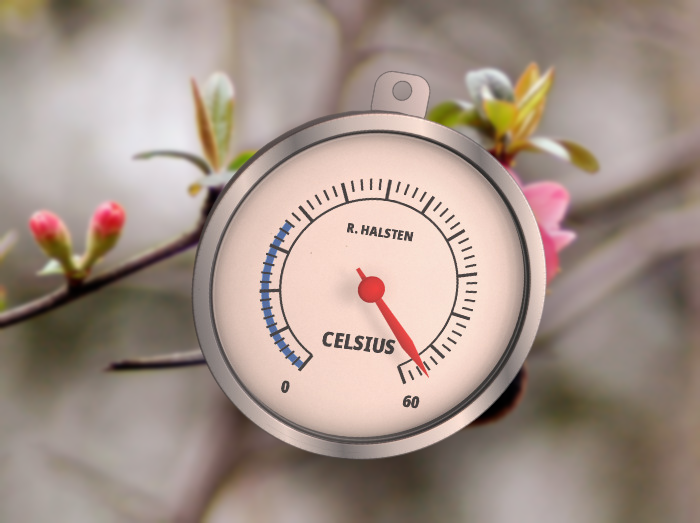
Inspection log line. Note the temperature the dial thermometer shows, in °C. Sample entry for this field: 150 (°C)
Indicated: 57.5 (°C)
